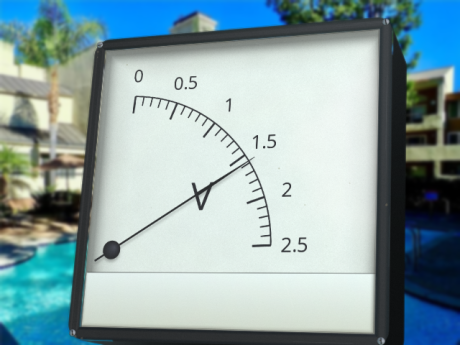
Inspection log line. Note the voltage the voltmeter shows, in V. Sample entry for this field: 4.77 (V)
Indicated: 1.6 (V)
